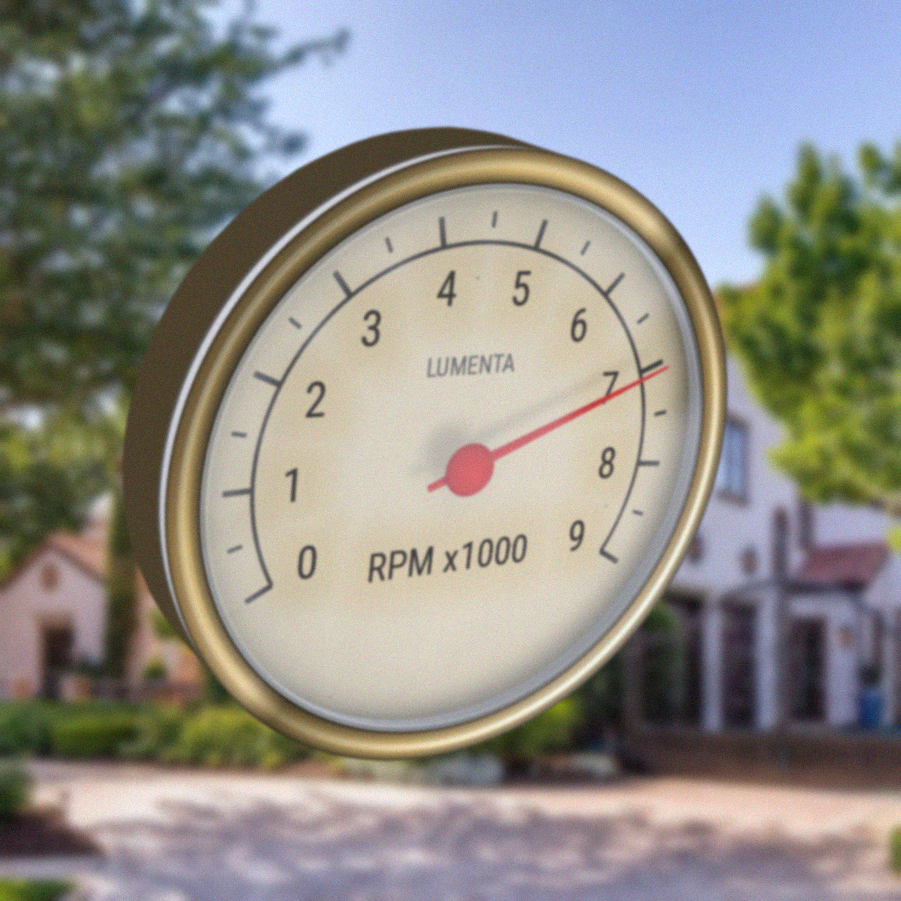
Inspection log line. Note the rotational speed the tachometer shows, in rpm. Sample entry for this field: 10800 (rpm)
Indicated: 7000 (rpm)
